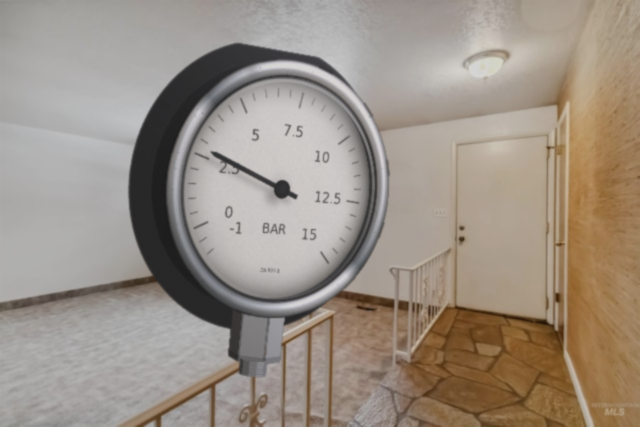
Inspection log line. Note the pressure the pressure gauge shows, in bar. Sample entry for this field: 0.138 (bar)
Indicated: 2.75 (bar)
